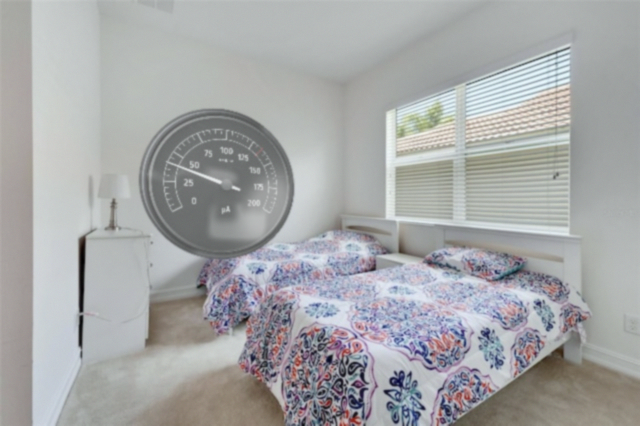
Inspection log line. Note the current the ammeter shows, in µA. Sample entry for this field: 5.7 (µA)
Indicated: 40 (µA)
